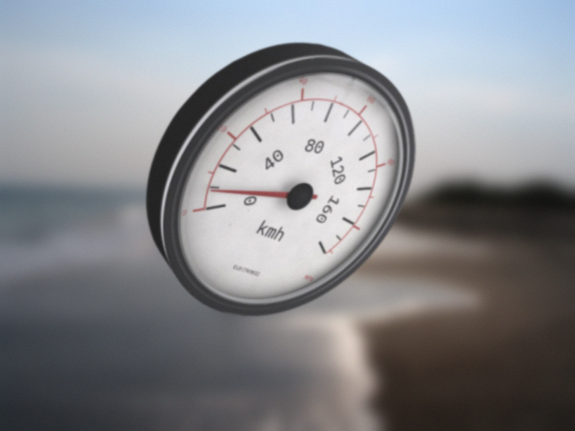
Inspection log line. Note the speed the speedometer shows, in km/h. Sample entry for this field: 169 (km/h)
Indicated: 10 (km/h)
